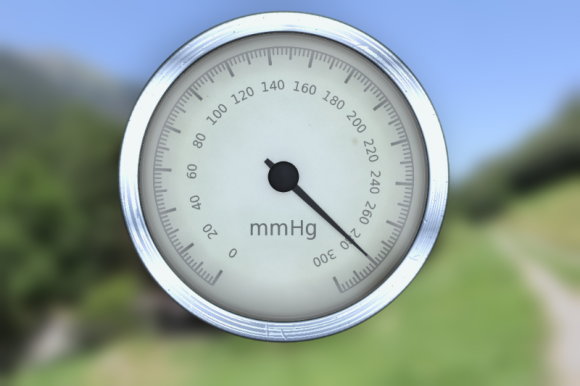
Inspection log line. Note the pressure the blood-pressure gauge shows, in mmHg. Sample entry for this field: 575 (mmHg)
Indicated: 280 (mmHg)
